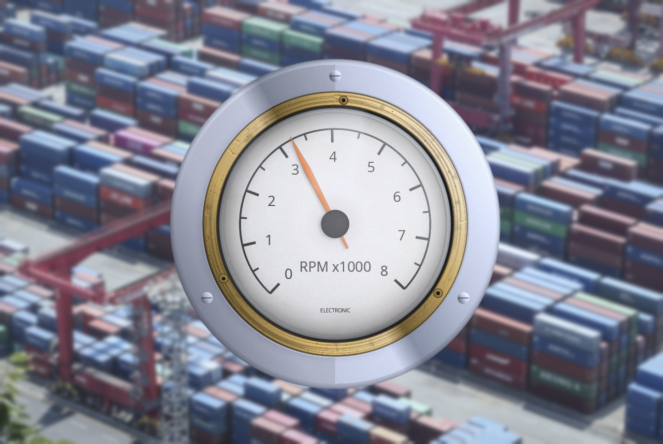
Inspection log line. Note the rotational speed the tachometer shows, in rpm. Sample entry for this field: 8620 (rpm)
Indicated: 3250 (rpm)
